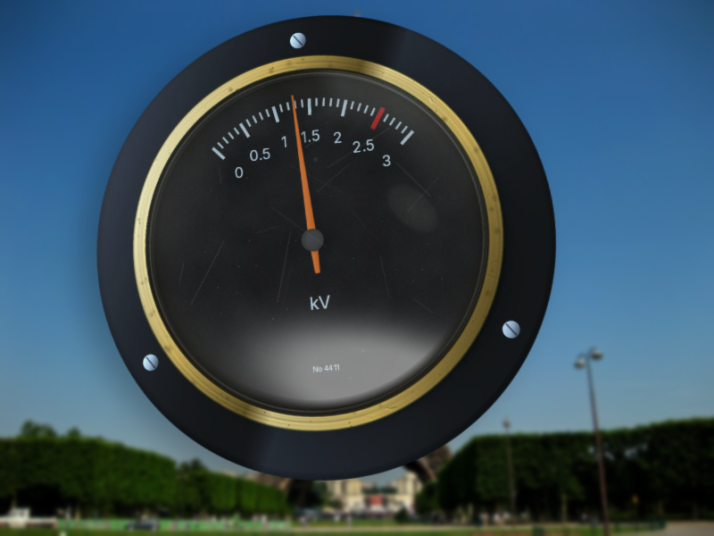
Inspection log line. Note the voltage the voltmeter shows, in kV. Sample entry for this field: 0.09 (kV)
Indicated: 1.3 (kV)
